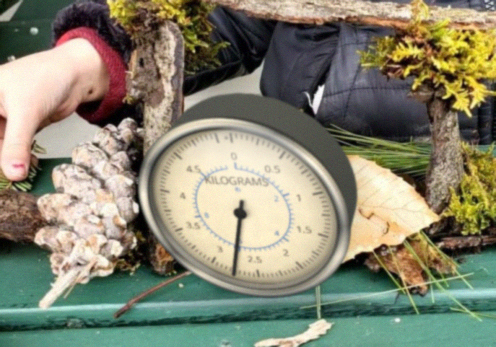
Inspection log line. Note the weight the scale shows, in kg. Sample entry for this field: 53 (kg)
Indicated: 2.75 (kg)
